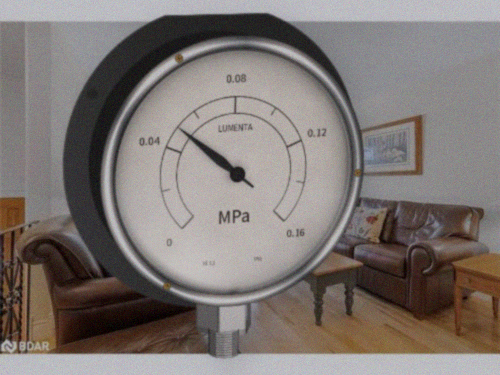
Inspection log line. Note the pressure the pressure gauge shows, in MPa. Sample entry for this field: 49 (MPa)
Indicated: 0.05 (MPa)
